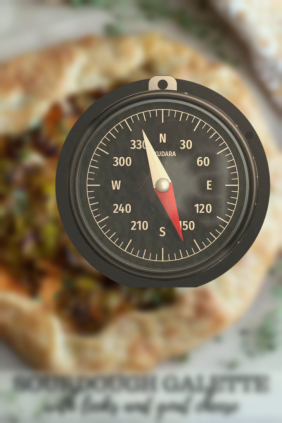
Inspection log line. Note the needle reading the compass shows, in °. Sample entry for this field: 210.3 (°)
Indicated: 160 (°)
